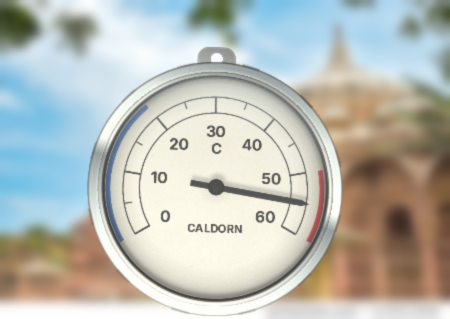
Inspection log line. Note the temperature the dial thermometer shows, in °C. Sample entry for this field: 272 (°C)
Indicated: 55 (°C)
